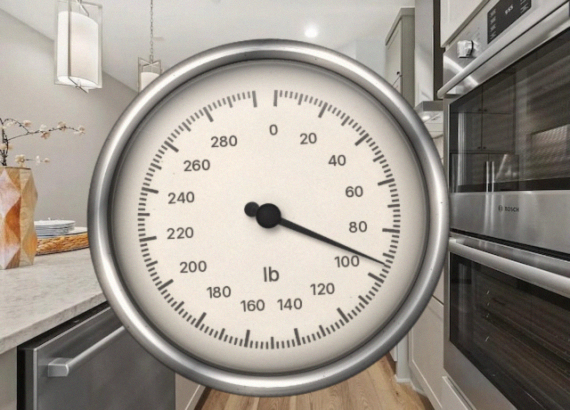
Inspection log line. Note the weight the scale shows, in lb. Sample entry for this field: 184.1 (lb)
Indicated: 94 (lb)
